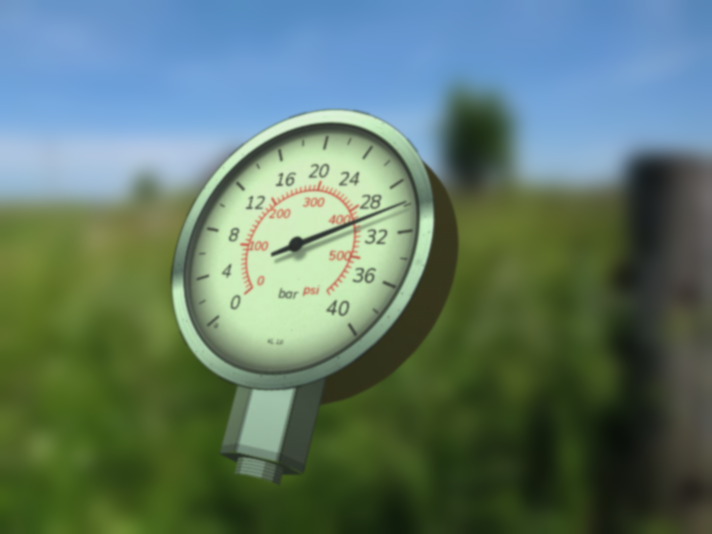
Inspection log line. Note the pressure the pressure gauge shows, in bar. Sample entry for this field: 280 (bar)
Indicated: 30 (bar)
